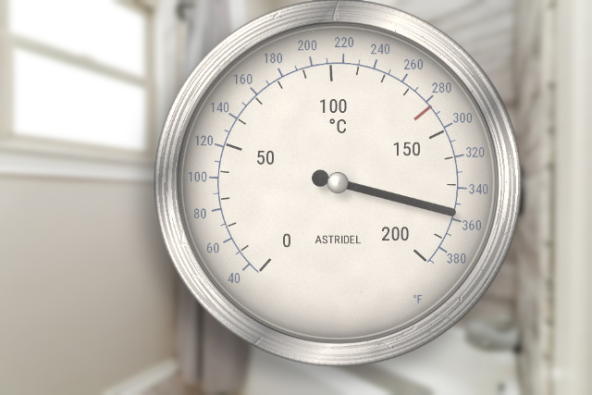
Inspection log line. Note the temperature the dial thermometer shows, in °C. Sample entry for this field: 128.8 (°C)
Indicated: 180 (°C)
